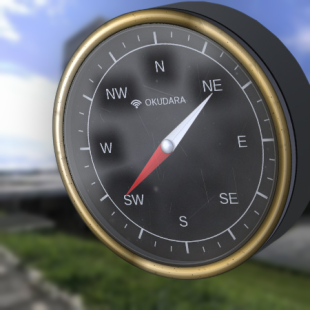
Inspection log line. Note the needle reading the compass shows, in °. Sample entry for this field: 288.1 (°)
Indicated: 230 (°)
